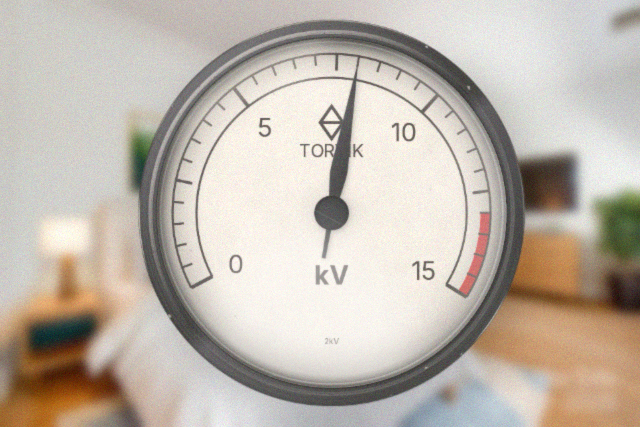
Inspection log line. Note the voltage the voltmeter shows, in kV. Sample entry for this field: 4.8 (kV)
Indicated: 8 (kV)
